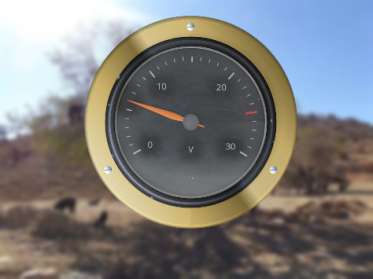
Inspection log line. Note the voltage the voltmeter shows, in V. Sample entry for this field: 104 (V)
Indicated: 6 (V)
